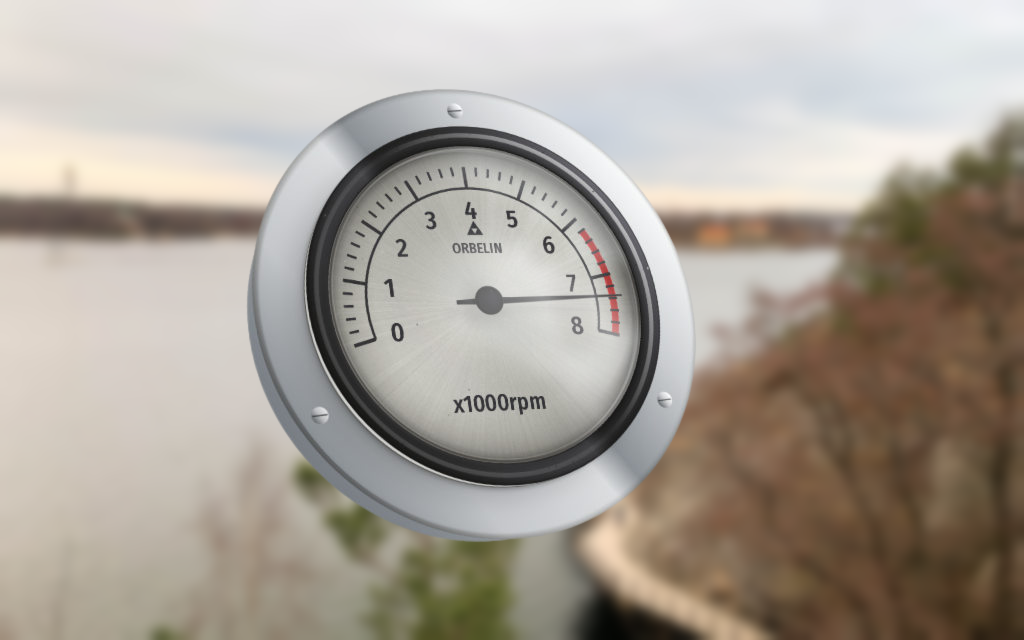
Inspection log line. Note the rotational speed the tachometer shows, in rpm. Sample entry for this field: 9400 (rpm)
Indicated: 7400 (rpm)
